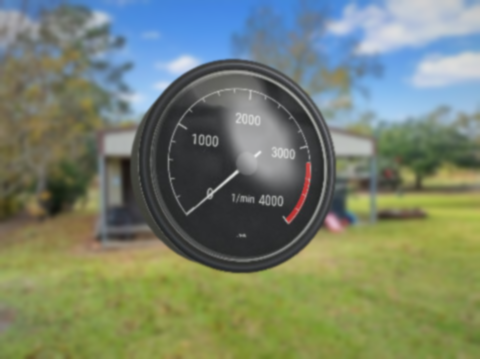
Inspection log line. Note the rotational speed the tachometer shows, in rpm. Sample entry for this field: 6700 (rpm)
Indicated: 0 (rpm)
